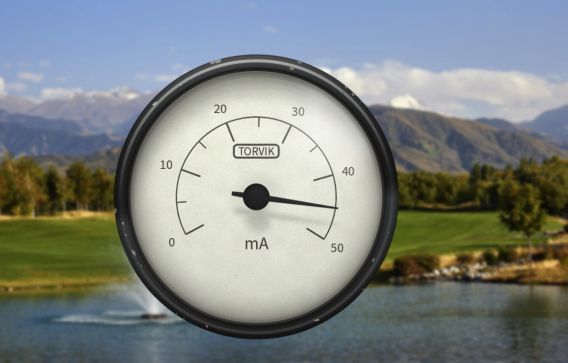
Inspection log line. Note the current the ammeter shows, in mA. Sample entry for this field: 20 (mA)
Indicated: 45 (mA)
